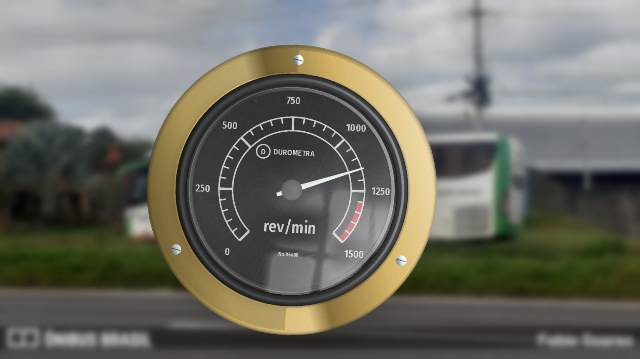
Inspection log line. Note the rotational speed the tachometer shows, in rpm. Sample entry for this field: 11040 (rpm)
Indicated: 1150 (rpm)
